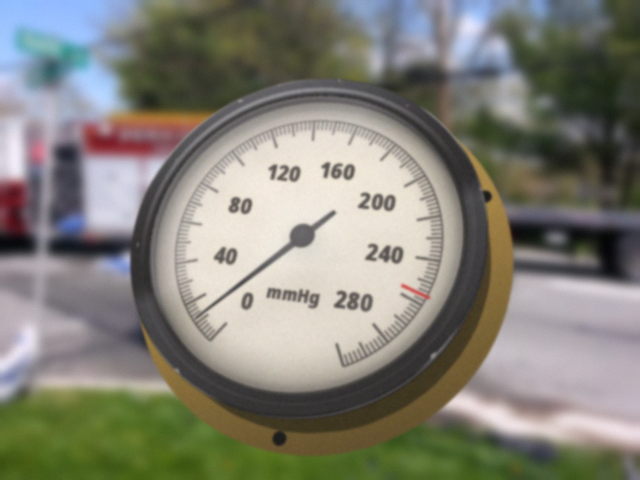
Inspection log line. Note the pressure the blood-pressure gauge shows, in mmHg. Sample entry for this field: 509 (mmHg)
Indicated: 10 (mmHg)
